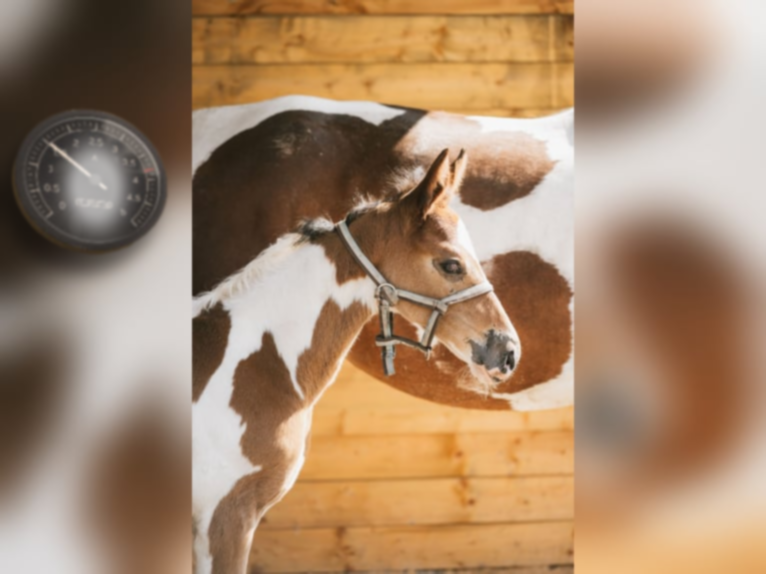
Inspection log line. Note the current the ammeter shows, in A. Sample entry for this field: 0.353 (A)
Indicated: 1.5 (A)
